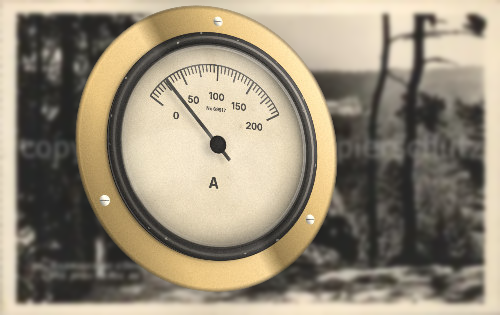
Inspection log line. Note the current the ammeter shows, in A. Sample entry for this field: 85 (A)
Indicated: 25 (A)
